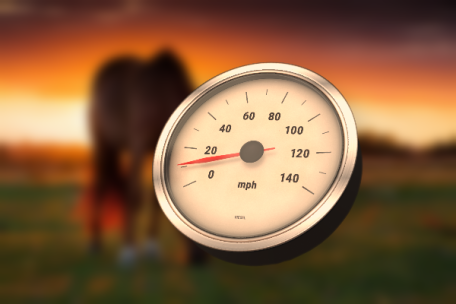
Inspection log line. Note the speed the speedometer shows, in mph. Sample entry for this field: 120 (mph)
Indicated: 10 (mph)
